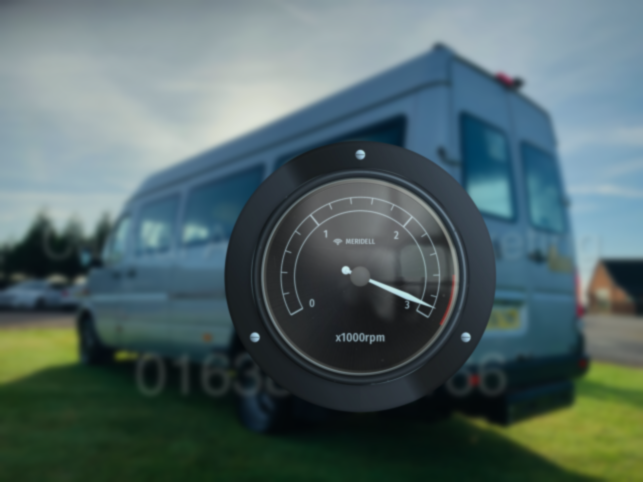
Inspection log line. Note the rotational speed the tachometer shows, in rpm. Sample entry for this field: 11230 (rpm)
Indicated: 2900 (rpm)
